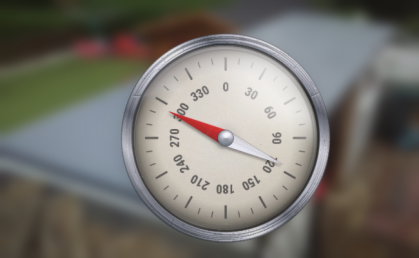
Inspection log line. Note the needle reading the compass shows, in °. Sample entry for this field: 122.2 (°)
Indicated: 295 (°)
